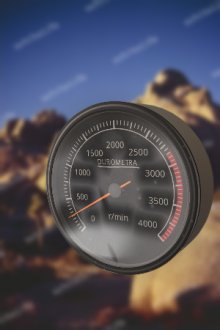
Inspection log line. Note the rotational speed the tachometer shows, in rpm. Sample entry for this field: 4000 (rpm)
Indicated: 250 (rpm)
